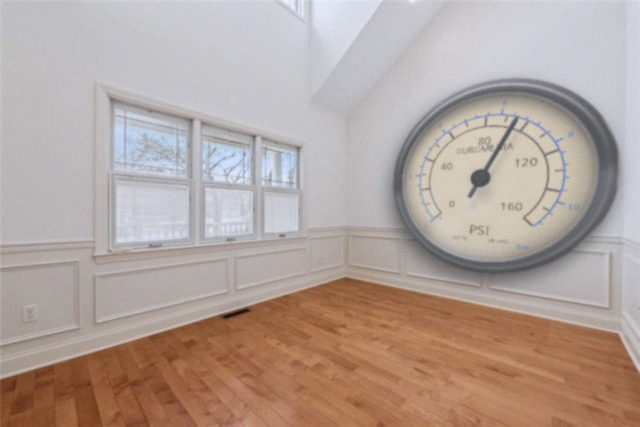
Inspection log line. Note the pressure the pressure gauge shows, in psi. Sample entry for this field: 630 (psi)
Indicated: 95 (psi)
